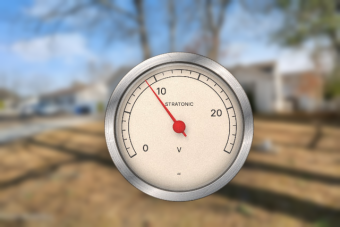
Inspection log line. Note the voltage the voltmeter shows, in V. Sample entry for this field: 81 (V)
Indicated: 9 (V)
